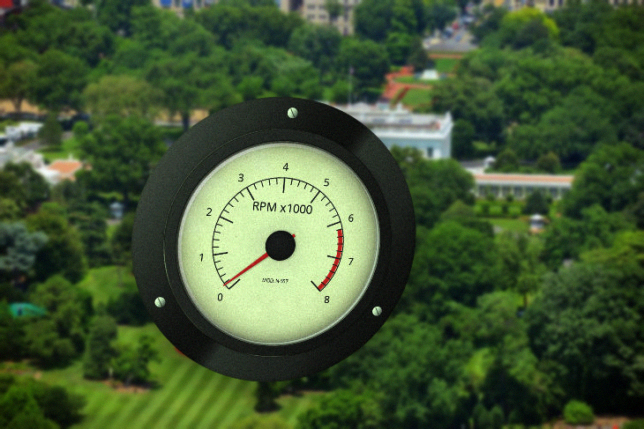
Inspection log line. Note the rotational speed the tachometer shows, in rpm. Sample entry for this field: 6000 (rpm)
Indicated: 200 (rpm)
